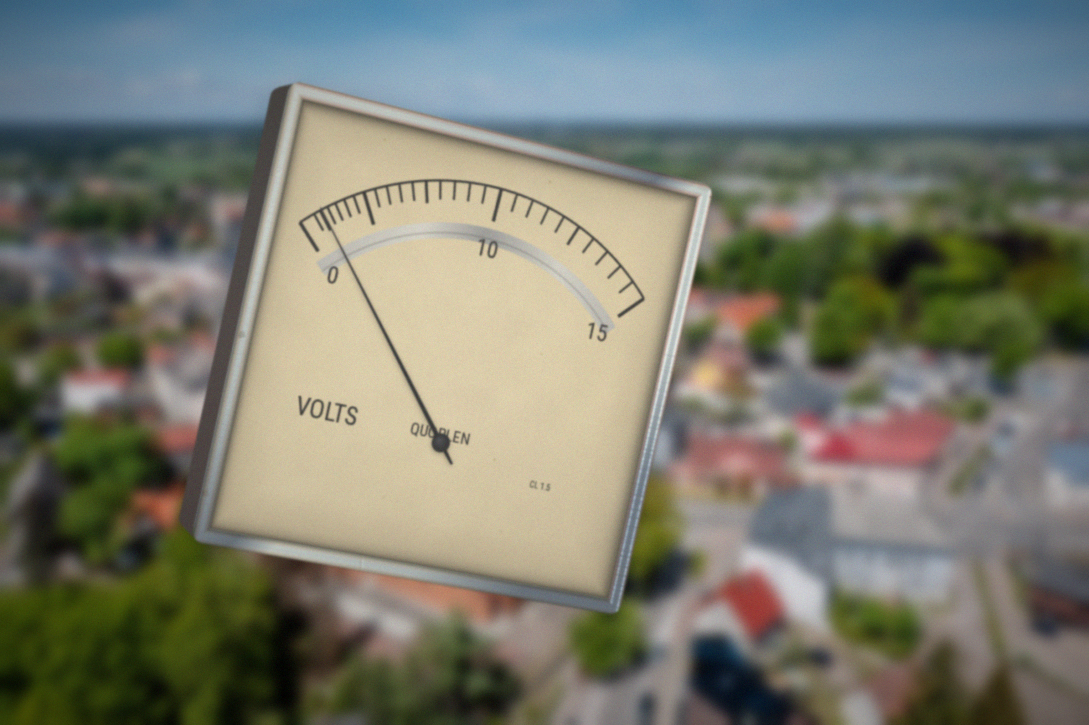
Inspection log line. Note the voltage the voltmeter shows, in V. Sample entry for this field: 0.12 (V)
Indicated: 2.5 (V)
